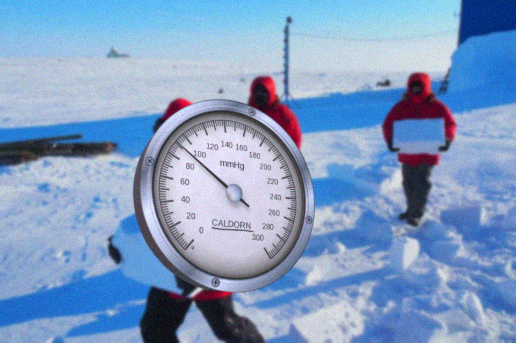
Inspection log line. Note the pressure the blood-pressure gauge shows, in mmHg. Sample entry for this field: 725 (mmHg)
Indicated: 90 (mmHg)
